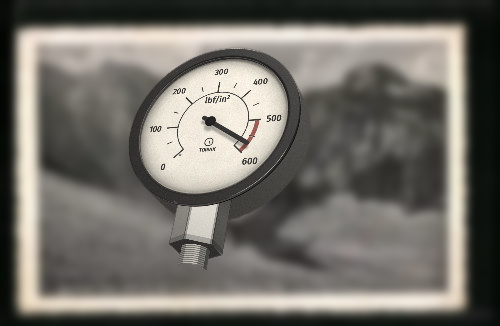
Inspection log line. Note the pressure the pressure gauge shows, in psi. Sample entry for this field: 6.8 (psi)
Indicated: 575 (psi)
